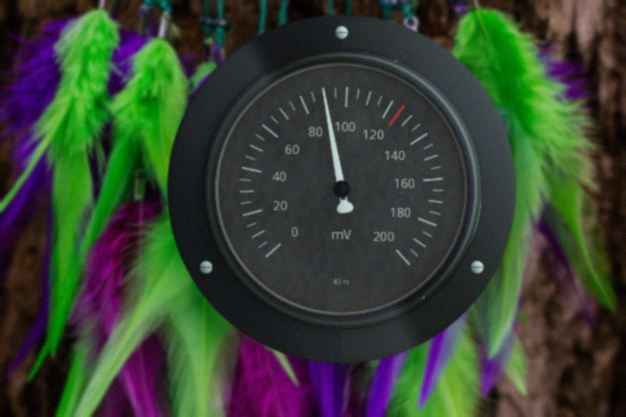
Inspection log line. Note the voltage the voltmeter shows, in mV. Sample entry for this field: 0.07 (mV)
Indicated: 90 (mV)
